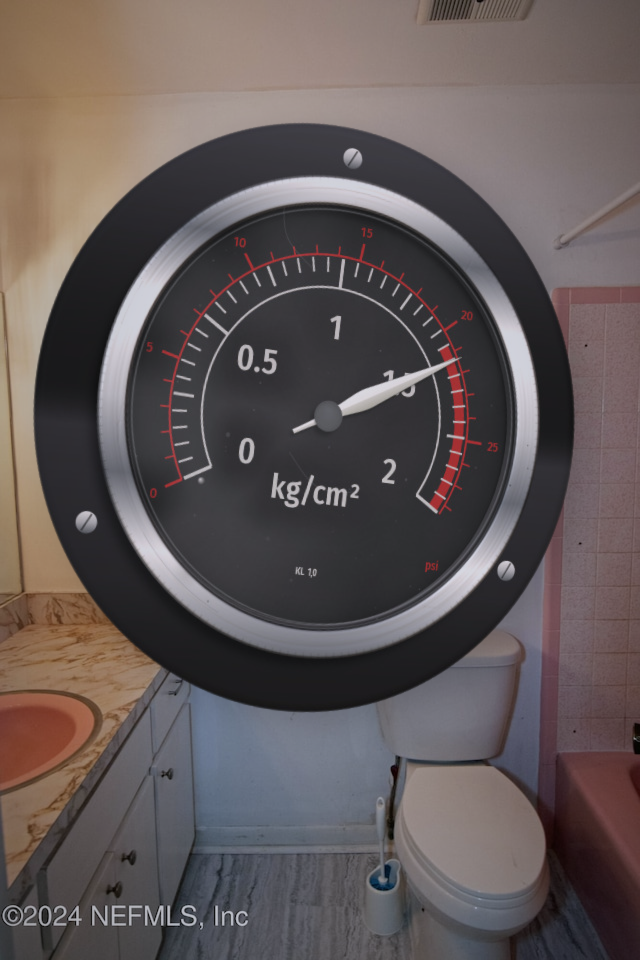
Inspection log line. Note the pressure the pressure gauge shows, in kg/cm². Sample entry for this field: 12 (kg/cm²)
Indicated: 1.5 (kg/cm²)
